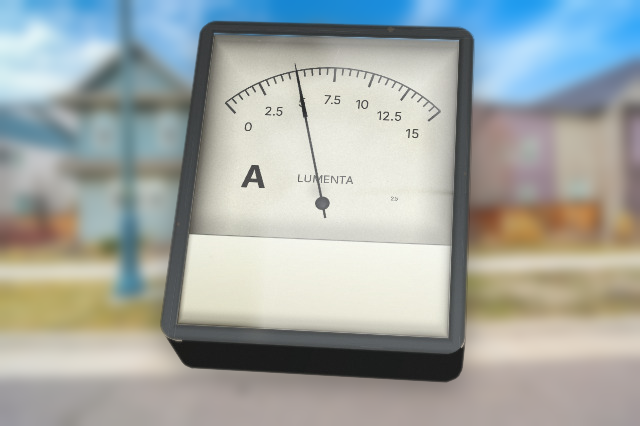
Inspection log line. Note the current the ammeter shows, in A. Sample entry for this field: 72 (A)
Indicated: 5 (A)
